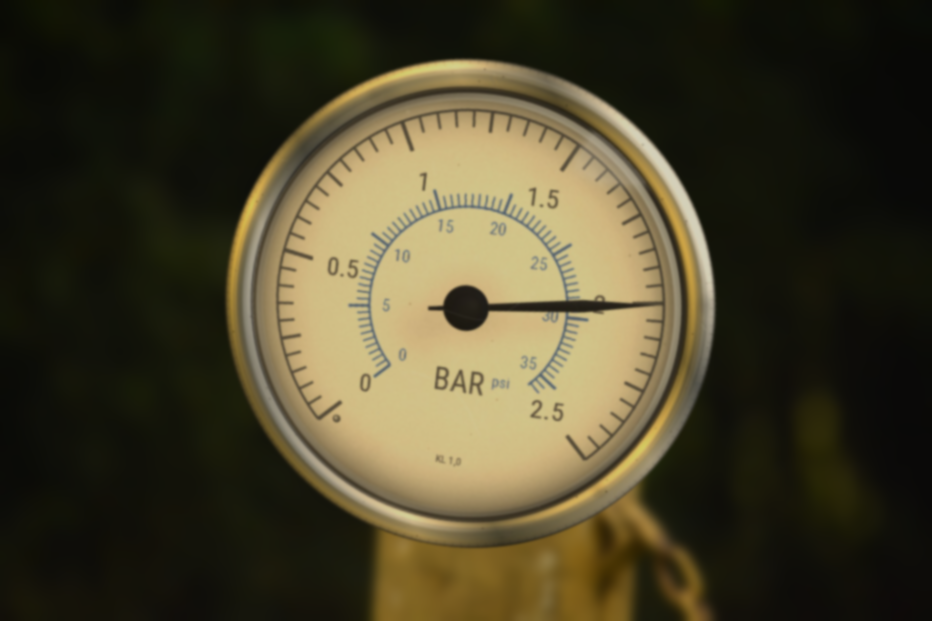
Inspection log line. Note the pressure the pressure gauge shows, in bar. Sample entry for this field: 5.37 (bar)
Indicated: 2 (bar)
